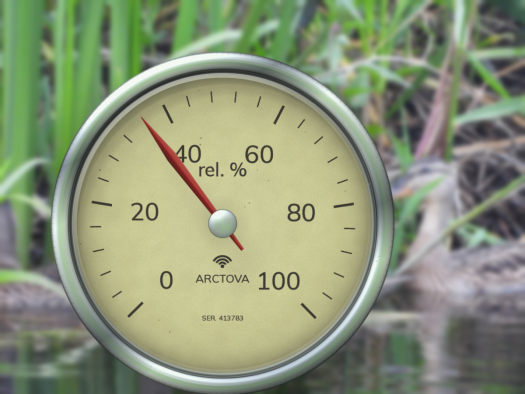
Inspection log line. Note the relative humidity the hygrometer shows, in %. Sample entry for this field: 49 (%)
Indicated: 36 (%)
